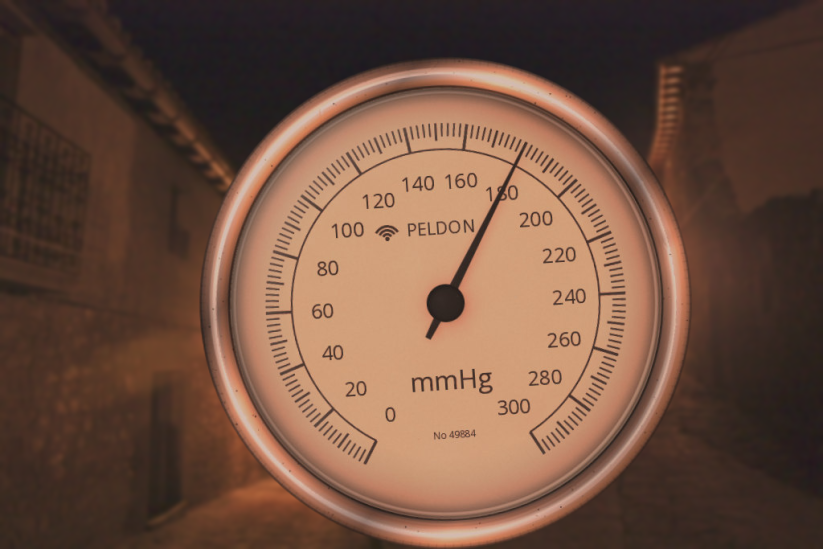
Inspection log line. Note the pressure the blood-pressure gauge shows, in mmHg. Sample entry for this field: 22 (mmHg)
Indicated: 180 (mmHg)
